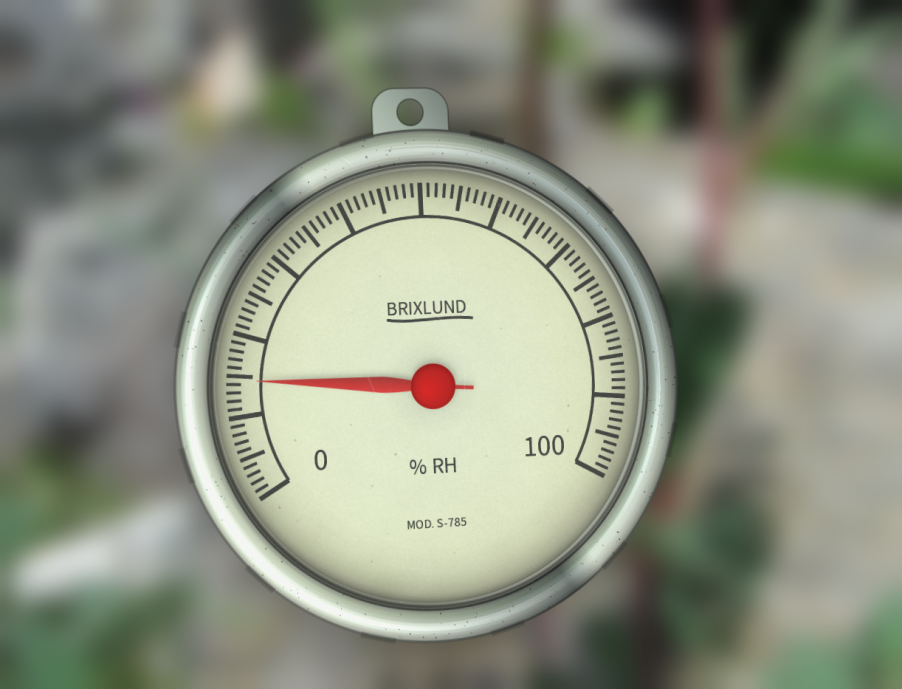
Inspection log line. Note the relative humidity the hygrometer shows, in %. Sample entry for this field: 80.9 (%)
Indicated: 14.5 (%)
